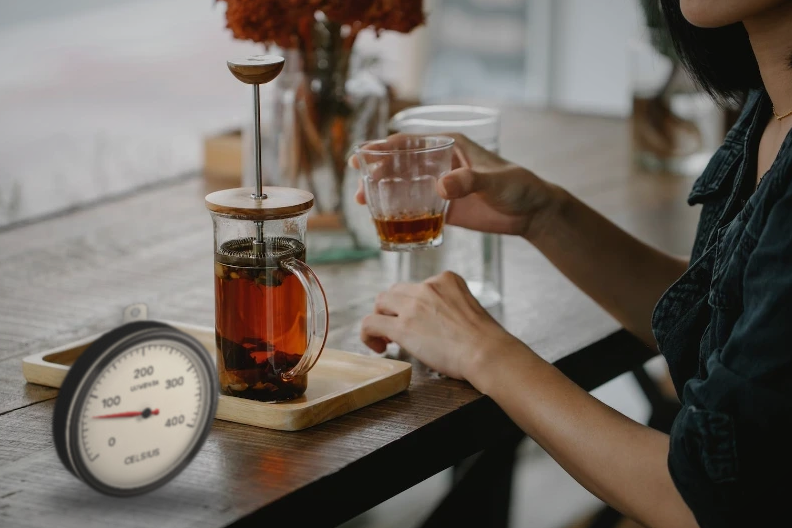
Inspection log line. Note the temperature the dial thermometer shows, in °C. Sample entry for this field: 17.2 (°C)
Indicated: 70 (°C)
